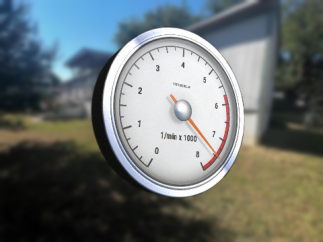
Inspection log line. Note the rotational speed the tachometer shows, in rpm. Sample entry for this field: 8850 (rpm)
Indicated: 7500 (rpm)
